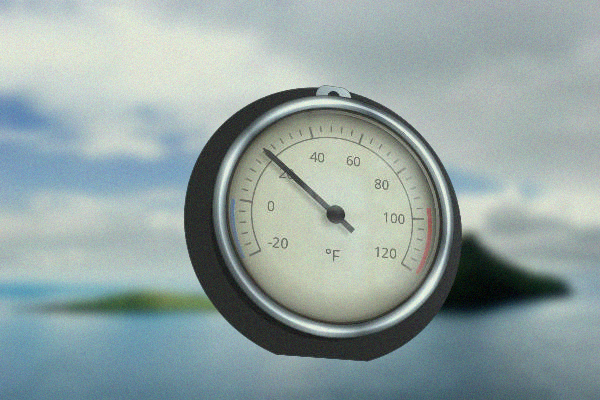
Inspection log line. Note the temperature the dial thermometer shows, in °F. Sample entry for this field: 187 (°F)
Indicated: 20 (°F)
